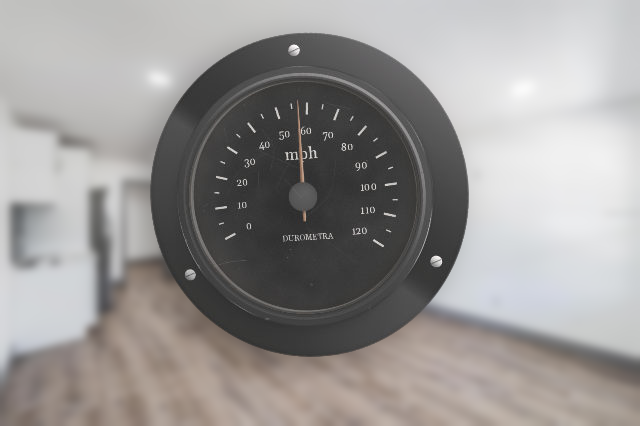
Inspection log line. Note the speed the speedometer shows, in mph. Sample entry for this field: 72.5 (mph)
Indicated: 57.5 (mph)
